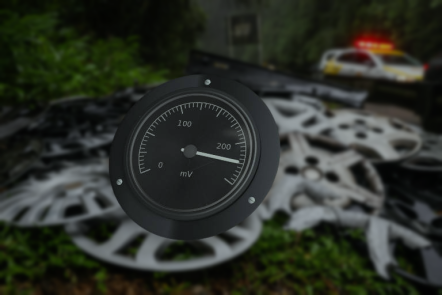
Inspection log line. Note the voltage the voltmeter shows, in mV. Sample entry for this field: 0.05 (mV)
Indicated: 225 (mV)
